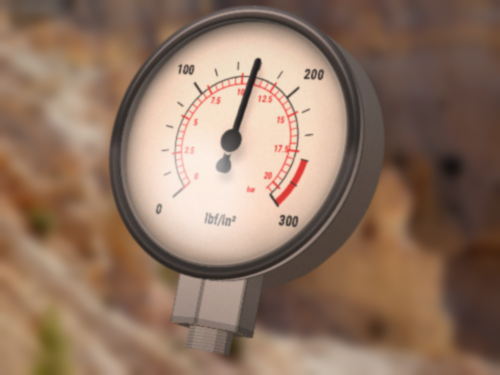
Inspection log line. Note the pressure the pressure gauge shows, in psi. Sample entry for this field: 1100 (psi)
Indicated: 160 (psi)
